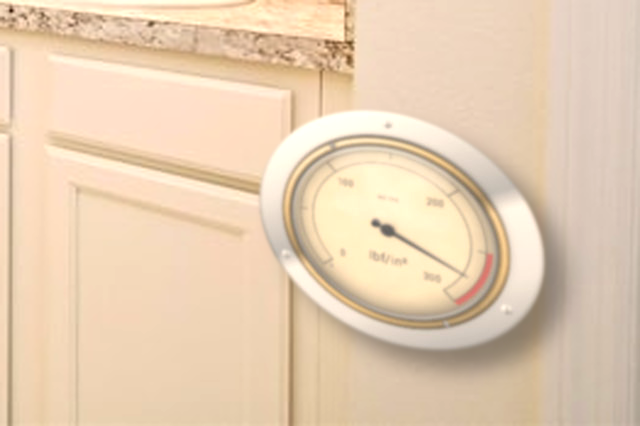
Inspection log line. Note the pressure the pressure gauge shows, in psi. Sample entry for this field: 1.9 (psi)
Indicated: 275 (psi)
